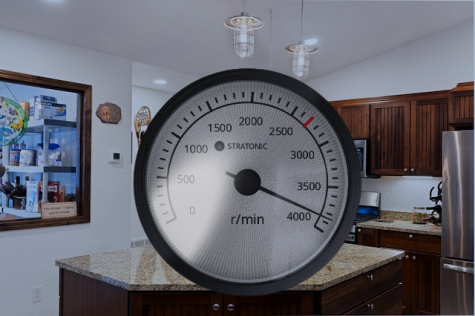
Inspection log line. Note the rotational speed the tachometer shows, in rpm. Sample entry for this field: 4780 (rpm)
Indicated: 3850 (rpm)
